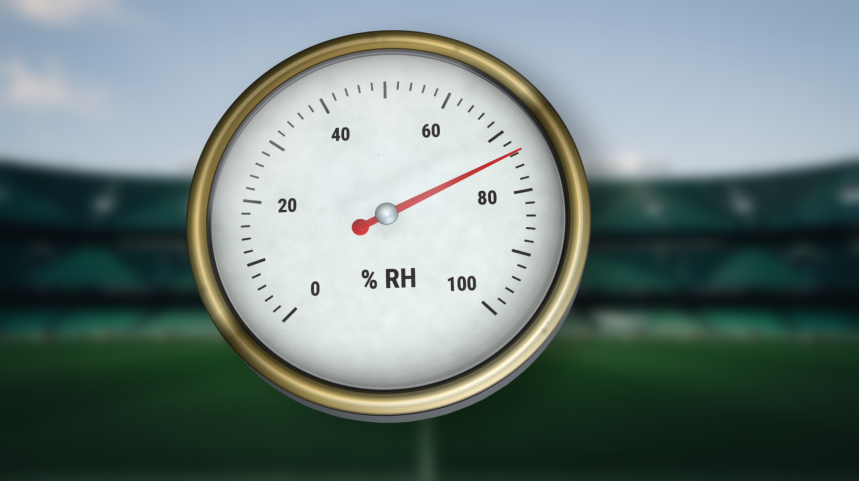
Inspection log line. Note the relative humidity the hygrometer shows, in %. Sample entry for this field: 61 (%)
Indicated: 74 (%)
